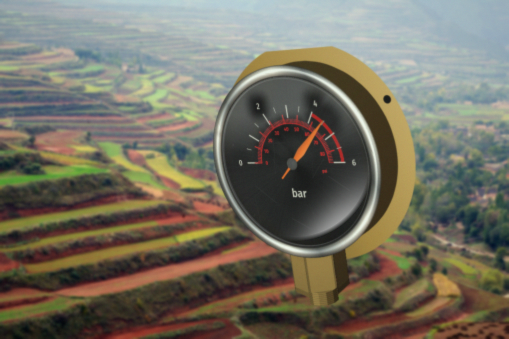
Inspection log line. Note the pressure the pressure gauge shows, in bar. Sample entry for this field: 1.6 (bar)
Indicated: 4.5 (bar)
